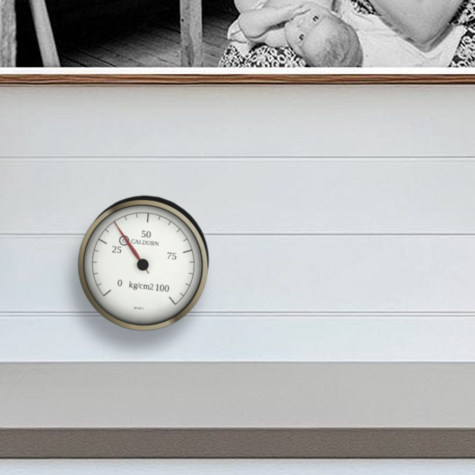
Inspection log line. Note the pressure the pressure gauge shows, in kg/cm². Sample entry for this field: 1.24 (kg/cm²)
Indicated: 35 (kg/cm²)
